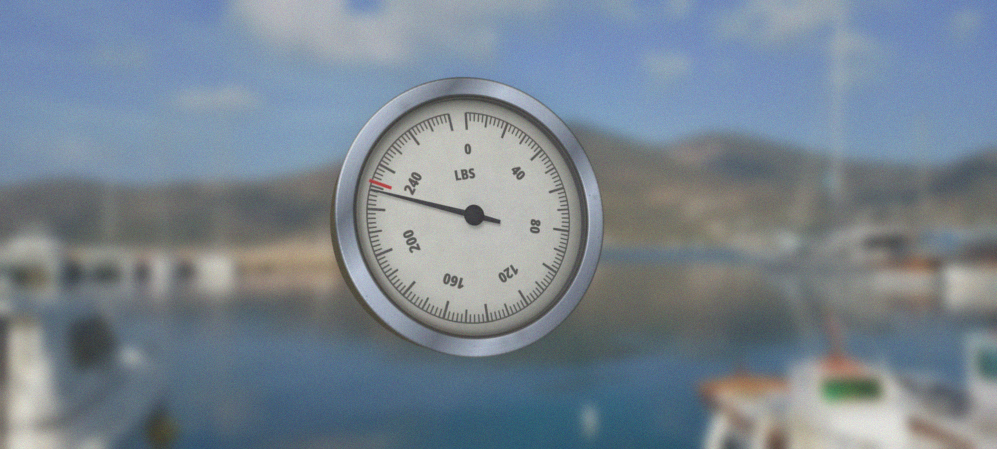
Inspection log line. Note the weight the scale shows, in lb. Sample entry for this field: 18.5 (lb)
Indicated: 228 (lb)
